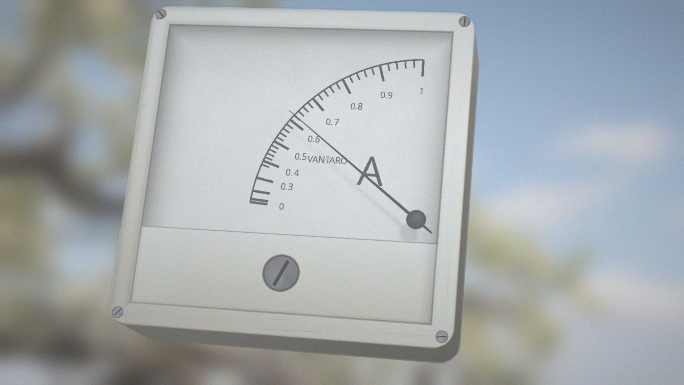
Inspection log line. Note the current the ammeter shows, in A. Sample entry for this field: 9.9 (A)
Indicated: 0.62 (A)
